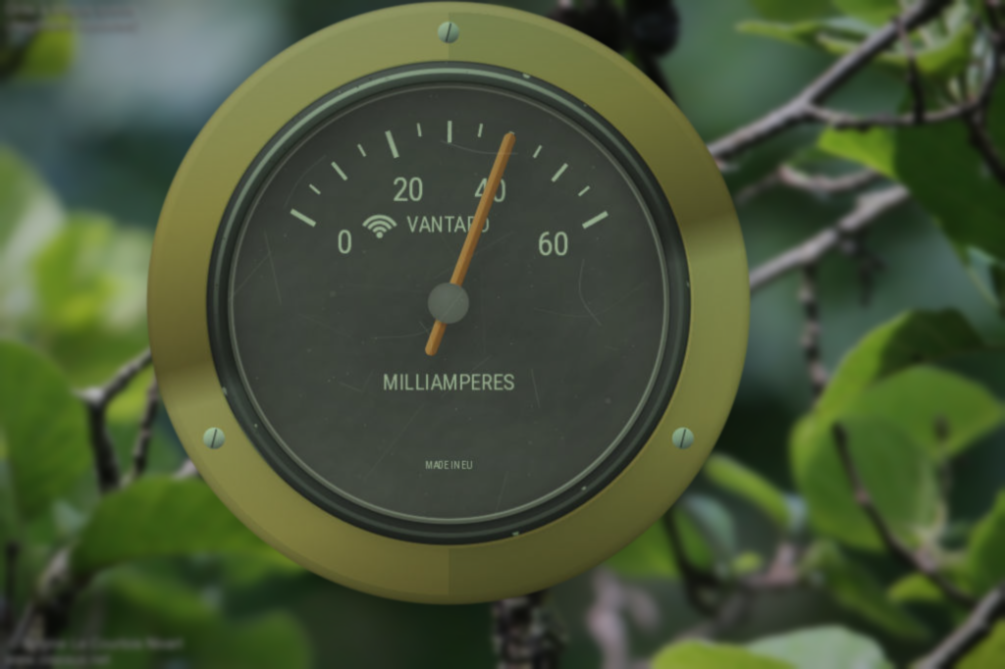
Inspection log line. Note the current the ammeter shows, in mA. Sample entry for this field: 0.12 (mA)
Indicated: 40 (mA)
